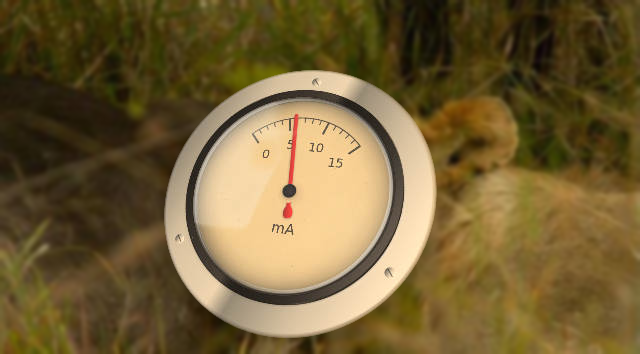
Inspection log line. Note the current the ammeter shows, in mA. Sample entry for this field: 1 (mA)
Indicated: 6 (mA)
